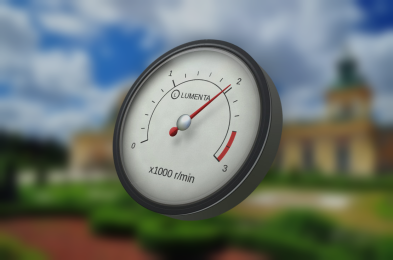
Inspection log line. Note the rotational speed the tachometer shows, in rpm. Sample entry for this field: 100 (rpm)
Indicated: 2000 (rpm)
